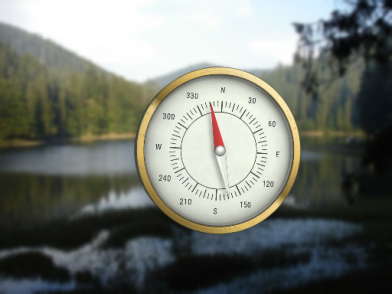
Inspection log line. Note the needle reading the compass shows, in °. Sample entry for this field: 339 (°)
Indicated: 345 (°)
